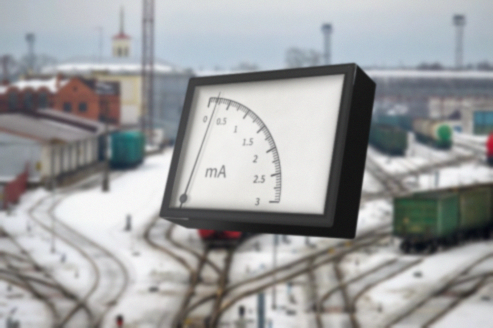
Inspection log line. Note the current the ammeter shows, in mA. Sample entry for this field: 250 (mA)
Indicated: 0.25 (mA)
